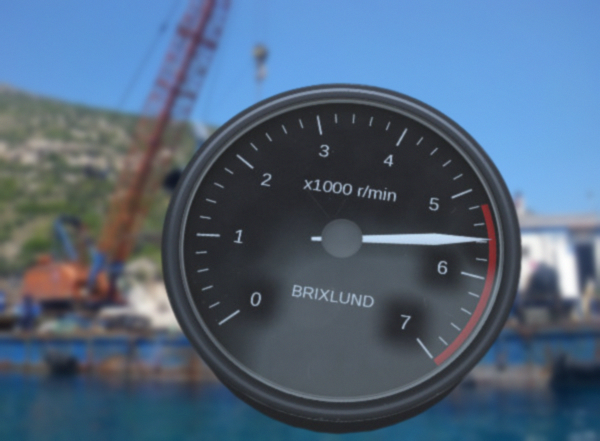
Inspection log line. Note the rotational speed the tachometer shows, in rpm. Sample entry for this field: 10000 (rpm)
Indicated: 5600 (rpm)
